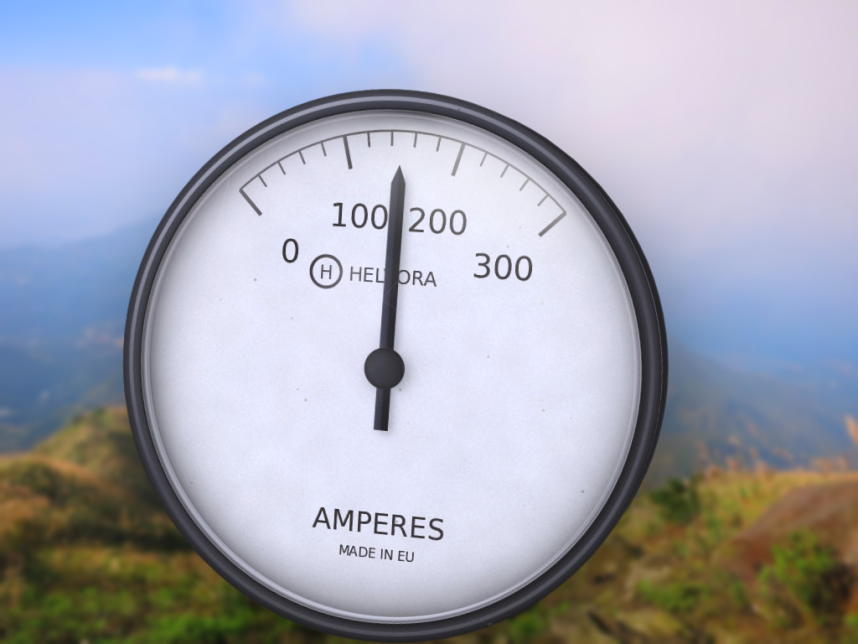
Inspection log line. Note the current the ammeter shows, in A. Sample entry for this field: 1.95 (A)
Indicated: 150 (A)
